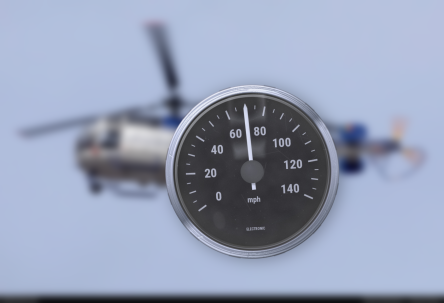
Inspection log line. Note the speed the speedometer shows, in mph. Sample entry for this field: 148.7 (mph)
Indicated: 70 (mph)
